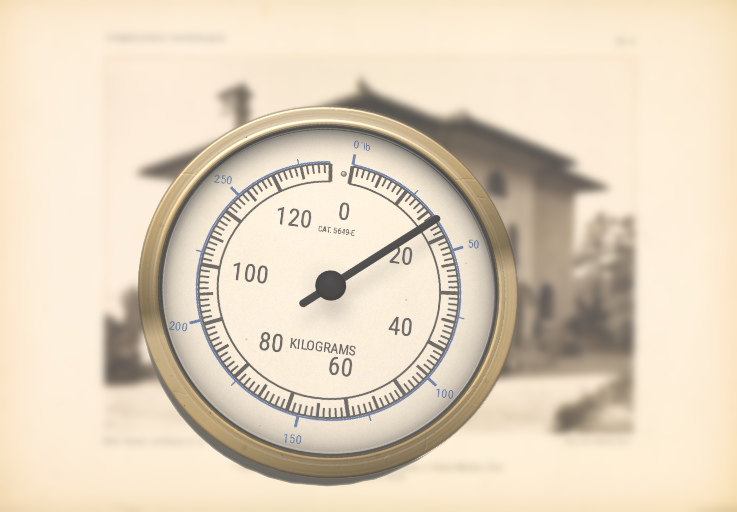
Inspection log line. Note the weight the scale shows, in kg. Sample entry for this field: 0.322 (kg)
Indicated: 17 (kg)
